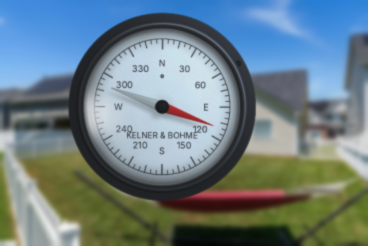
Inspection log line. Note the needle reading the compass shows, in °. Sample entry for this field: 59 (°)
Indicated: 110 (°)
